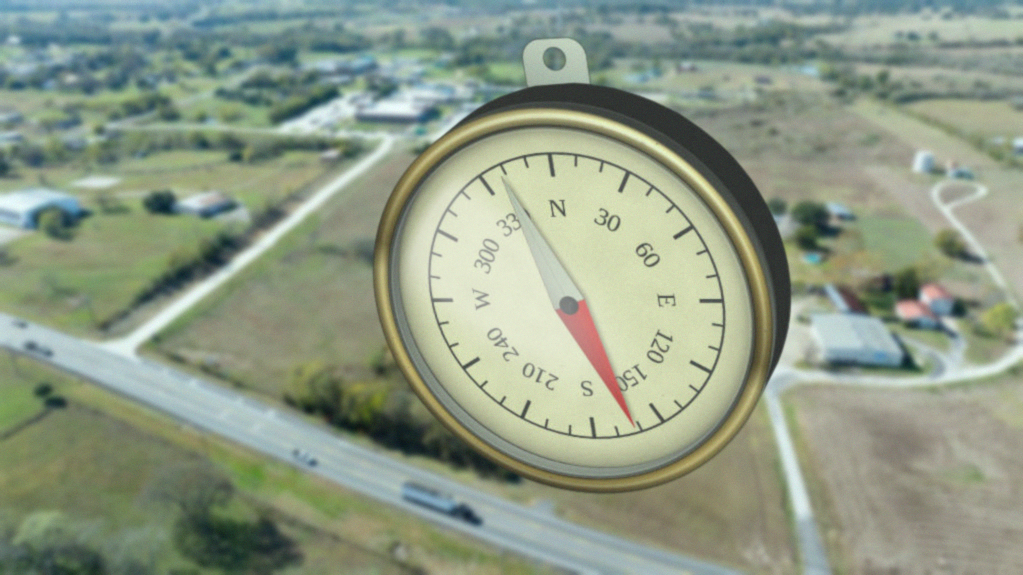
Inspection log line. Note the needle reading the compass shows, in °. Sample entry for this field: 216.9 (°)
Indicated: 160 (°)
